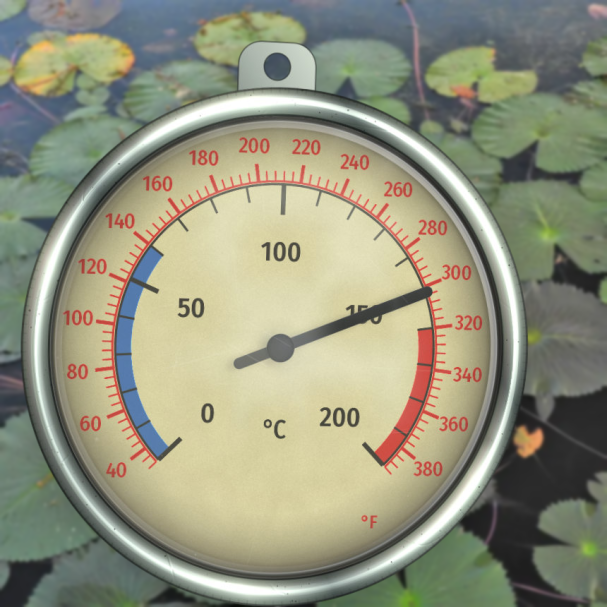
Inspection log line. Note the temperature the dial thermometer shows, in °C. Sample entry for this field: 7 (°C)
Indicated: 150 (°C)
